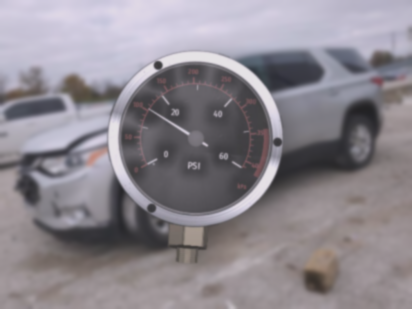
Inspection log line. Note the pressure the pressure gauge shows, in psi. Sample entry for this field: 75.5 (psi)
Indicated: 15 (psi)
